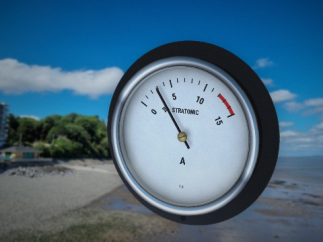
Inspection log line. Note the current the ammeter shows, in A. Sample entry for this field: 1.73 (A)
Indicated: 3 (A)
